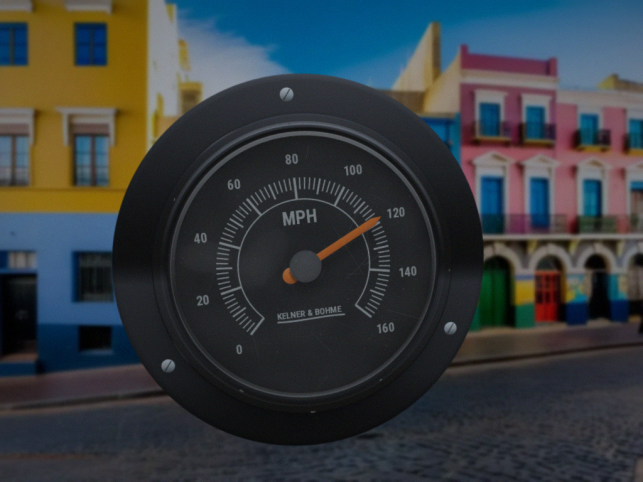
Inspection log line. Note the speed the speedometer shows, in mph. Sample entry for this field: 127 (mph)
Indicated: 118 (mph)
